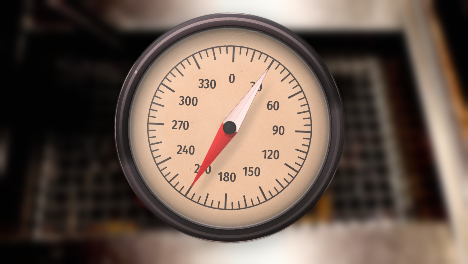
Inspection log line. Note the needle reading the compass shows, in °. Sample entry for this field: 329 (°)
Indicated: 210 (°)
